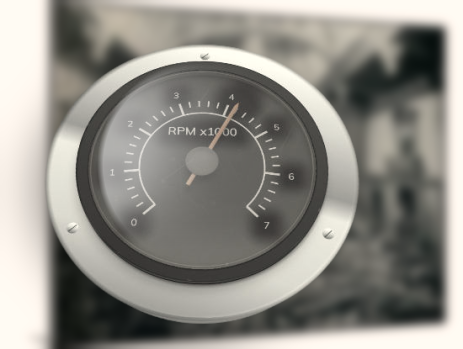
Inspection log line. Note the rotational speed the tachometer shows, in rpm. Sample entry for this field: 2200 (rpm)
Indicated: 4200 (rpm)
